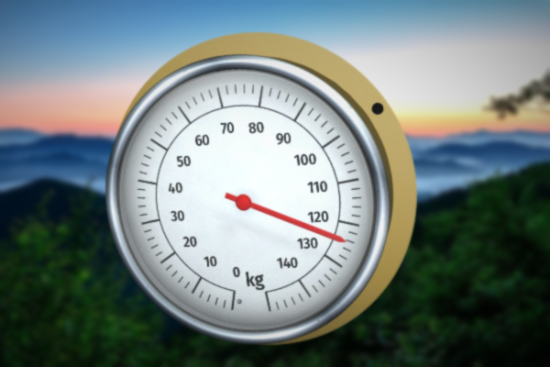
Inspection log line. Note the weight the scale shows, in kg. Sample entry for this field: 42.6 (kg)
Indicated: 124 (kg)
